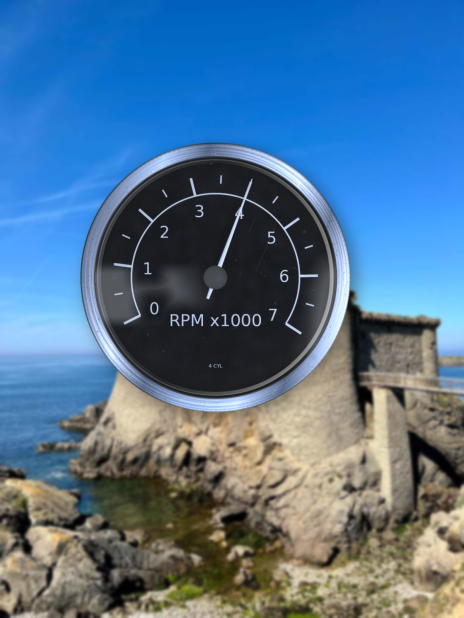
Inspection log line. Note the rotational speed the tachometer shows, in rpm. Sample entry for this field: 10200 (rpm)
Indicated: 4000 (rpm)
